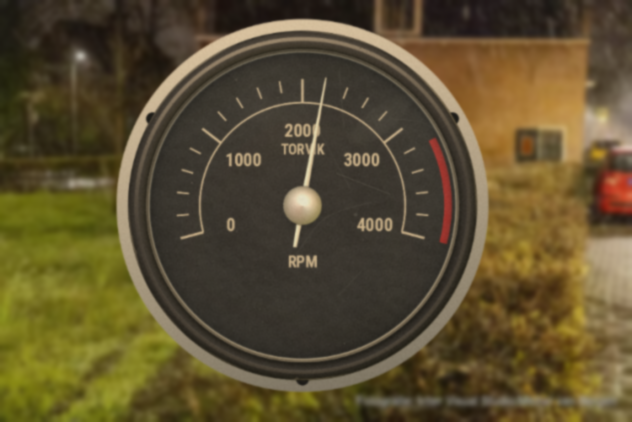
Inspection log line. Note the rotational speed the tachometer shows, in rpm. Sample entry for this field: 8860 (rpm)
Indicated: 2200 (rpm)
